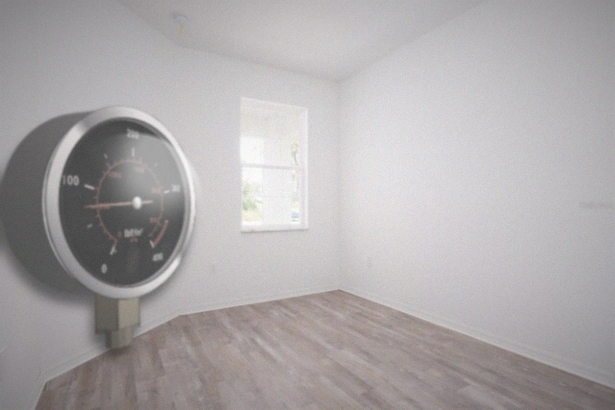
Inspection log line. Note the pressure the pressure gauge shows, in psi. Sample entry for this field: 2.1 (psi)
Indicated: 75 (psi)
